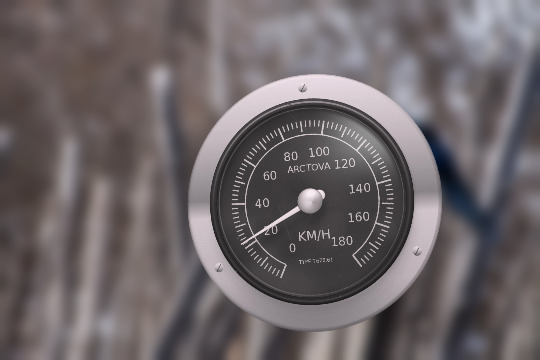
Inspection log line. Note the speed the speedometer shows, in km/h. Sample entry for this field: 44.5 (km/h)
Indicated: 22 (km/h)
